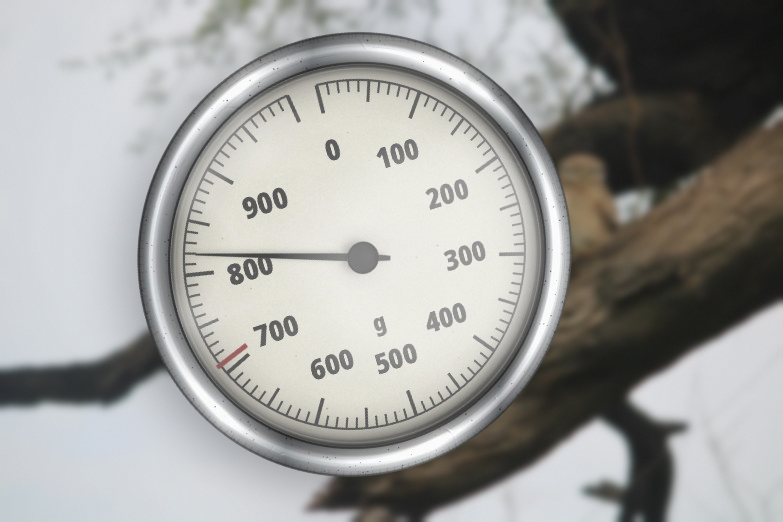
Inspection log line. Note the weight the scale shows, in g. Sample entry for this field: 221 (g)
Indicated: 820 (g)
